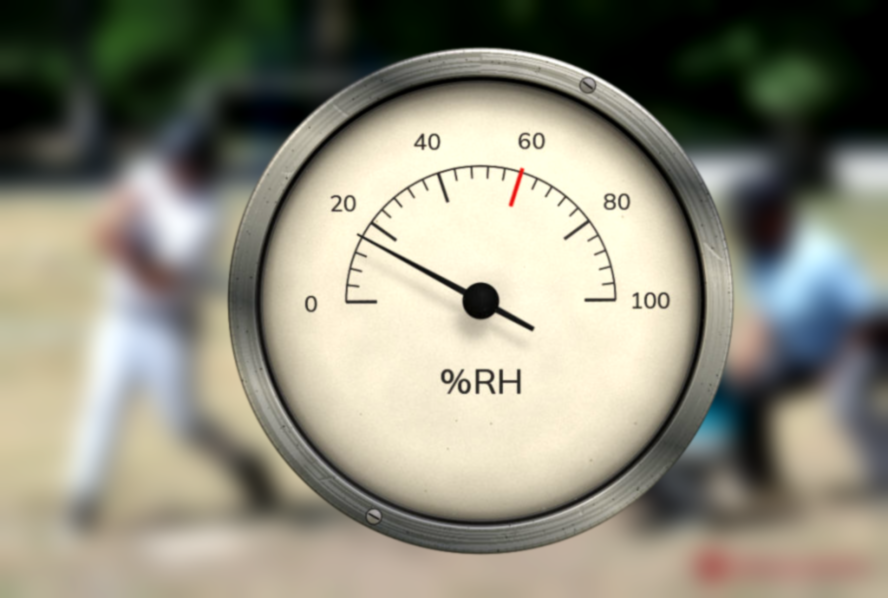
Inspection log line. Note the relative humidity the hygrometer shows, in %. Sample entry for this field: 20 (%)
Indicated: 16 (%)
